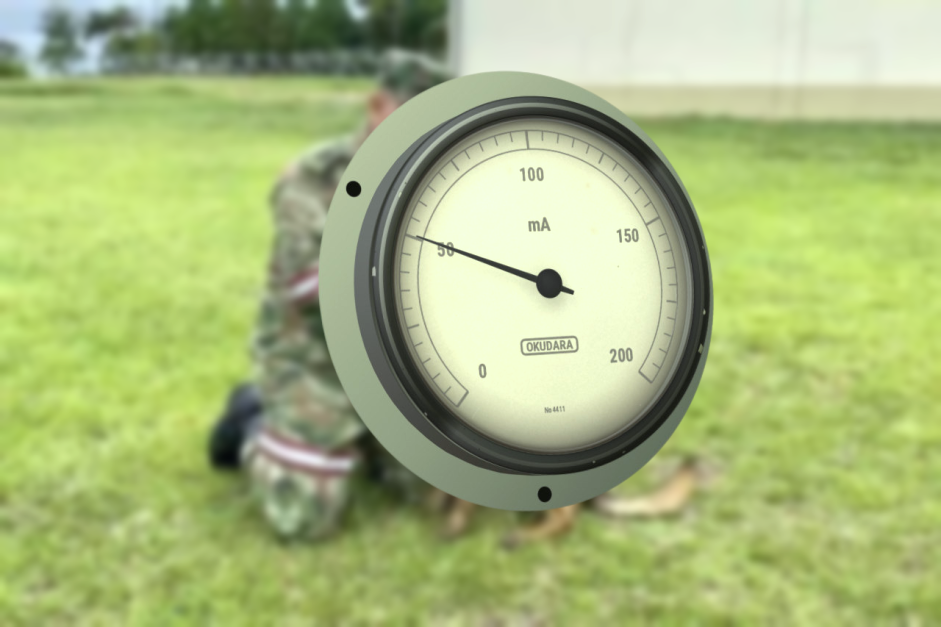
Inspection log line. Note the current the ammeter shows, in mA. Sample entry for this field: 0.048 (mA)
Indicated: 50 (mA)
